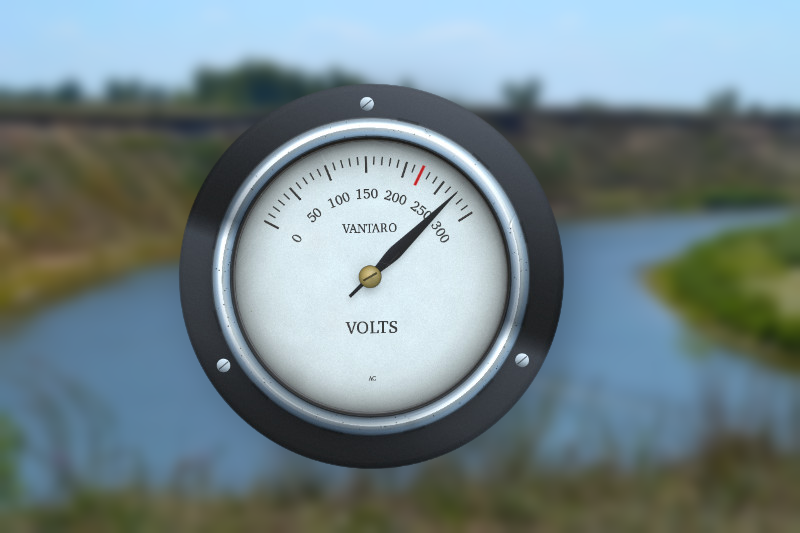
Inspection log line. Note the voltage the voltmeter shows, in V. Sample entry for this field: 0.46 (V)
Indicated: 270 (V)
